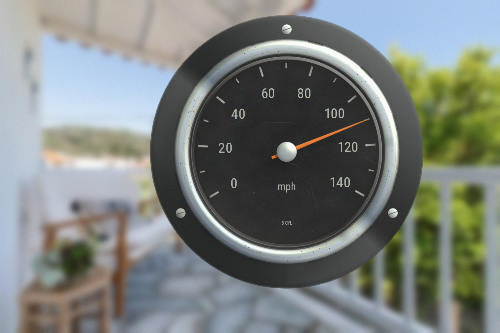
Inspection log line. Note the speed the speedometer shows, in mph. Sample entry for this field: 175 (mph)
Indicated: 110 (mph)
